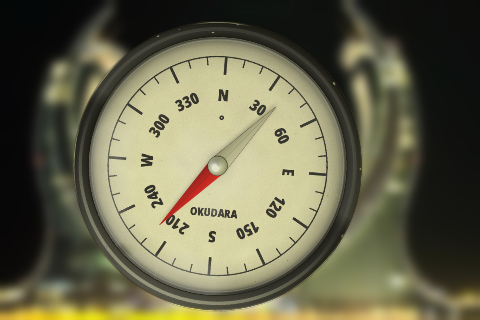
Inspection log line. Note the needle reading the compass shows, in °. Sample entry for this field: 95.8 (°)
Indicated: 220 (°)
